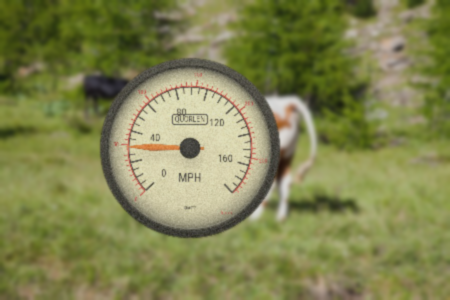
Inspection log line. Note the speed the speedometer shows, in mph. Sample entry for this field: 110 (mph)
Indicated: 30 (mph)
